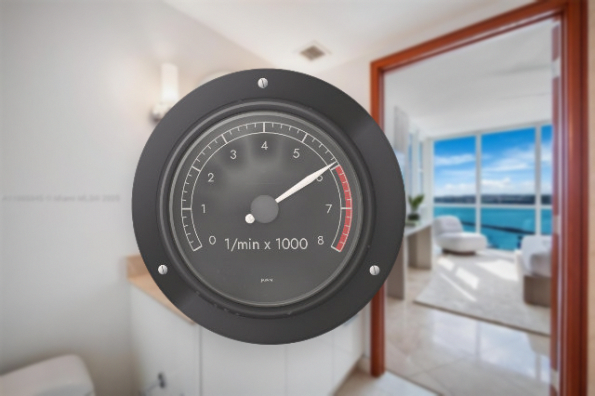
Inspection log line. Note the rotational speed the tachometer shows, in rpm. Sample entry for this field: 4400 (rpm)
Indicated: 5900 (rpm)
